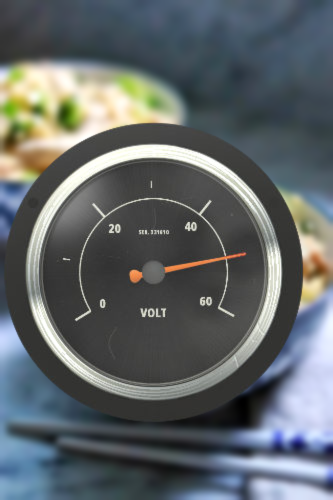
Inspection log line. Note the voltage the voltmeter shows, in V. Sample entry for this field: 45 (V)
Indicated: 50 (V)
